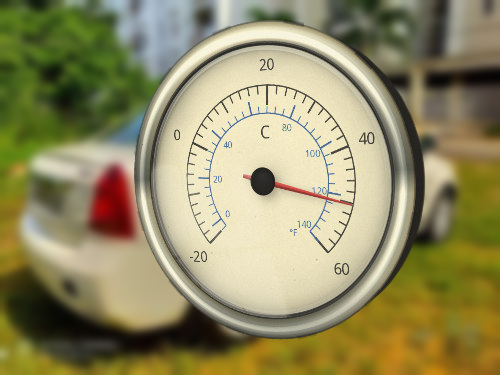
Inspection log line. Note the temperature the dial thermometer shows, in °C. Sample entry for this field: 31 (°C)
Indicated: 50 (°C)
